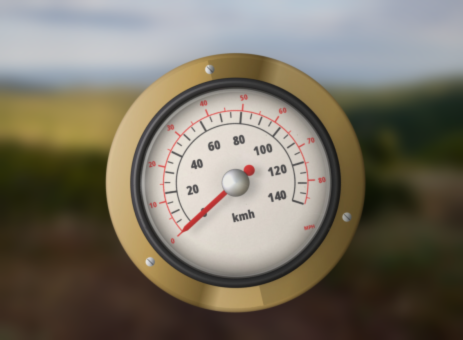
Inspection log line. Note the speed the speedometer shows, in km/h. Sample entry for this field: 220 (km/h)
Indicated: 0 (km/h)
